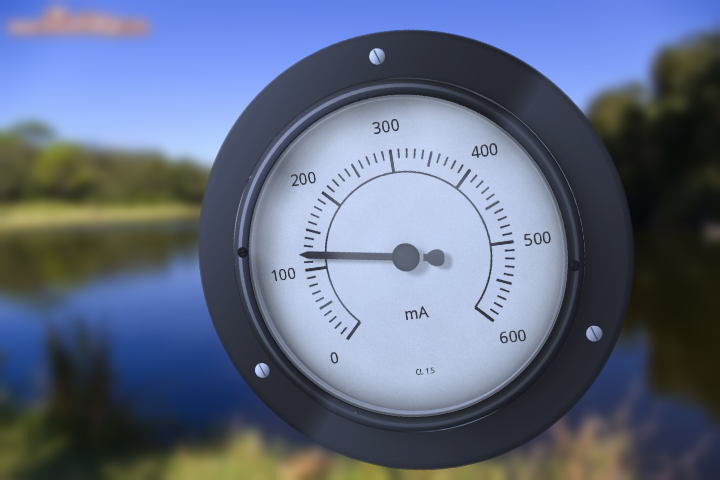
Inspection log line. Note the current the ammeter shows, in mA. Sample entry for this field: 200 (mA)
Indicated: 120 (mA)
